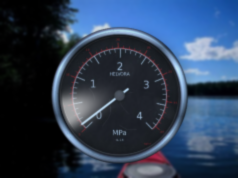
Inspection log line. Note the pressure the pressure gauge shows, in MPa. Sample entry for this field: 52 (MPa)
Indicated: 0.1 (MPa)
